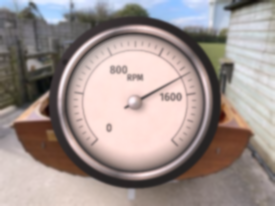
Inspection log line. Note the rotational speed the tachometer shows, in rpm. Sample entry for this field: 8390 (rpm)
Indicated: 1450 (rpm)
